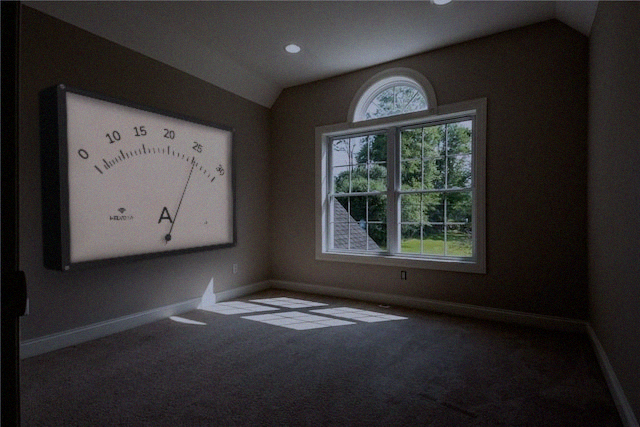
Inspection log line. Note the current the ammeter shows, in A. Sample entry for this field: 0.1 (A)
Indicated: 25 (A)
